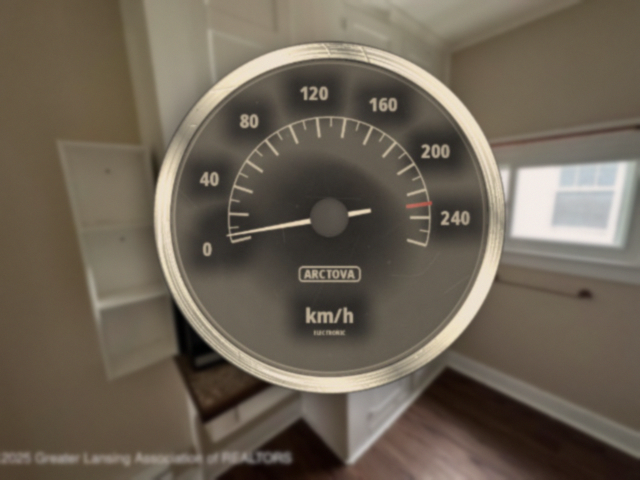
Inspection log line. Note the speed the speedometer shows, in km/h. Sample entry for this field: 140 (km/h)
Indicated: 5 (km/h)
